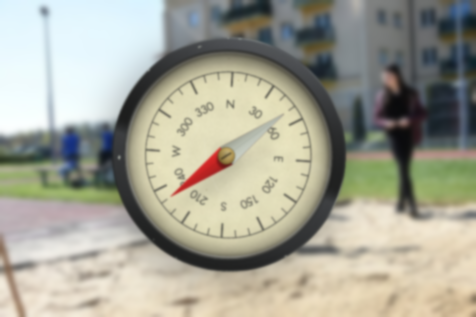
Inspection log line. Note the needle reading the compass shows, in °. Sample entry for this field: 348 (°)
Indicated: 230 (°)
